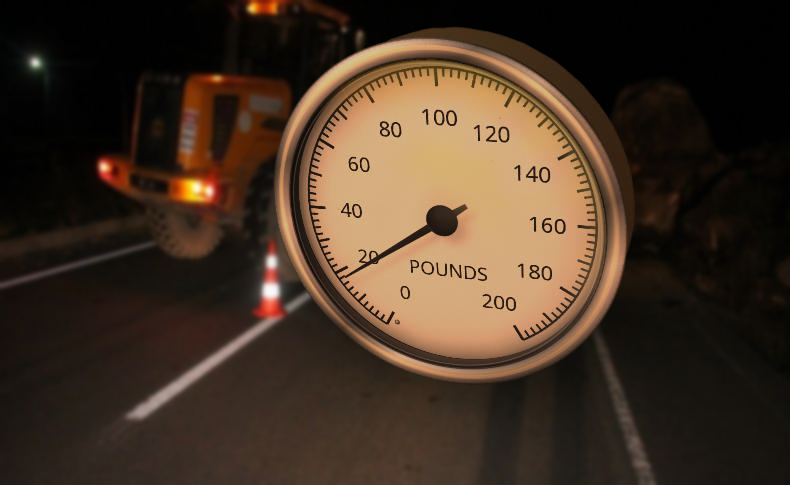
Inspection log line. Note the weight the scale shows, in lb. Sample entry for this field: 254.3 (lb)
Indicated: 18 (lb)
